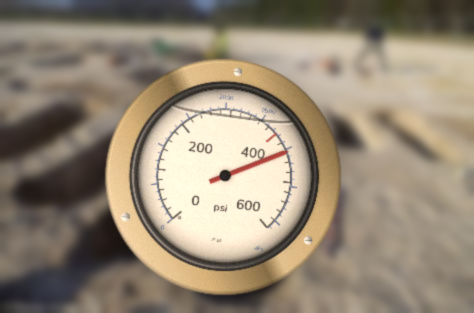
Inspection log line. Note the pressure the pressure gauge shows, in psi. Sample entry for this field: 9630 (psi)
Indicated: 440 (psi)
